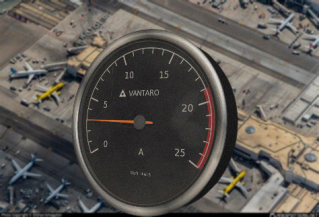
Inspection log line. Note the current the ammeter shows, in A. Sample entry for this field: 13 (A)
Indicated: 3 (A)
